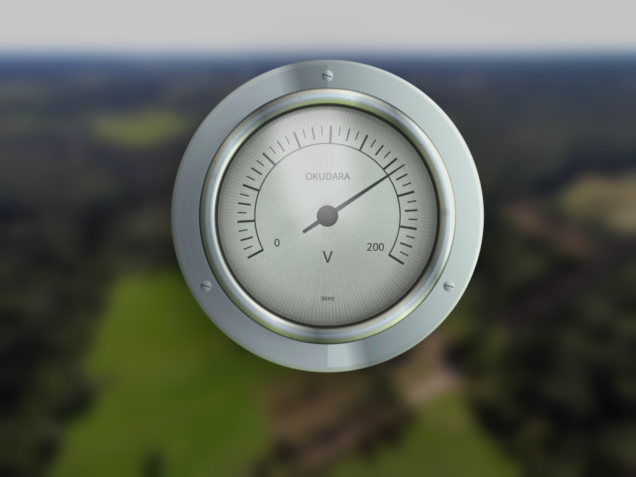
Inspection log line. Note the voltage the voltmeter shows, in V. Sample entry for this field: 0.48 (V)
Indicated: 145 (V)
